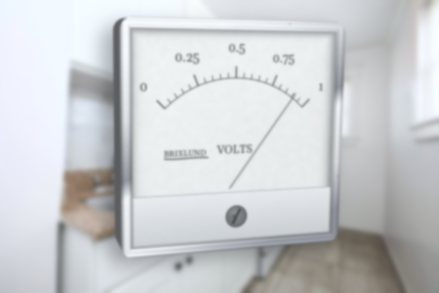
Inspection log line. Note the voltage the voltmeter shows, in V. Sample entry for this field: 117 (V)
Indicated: 0.9 (V)
